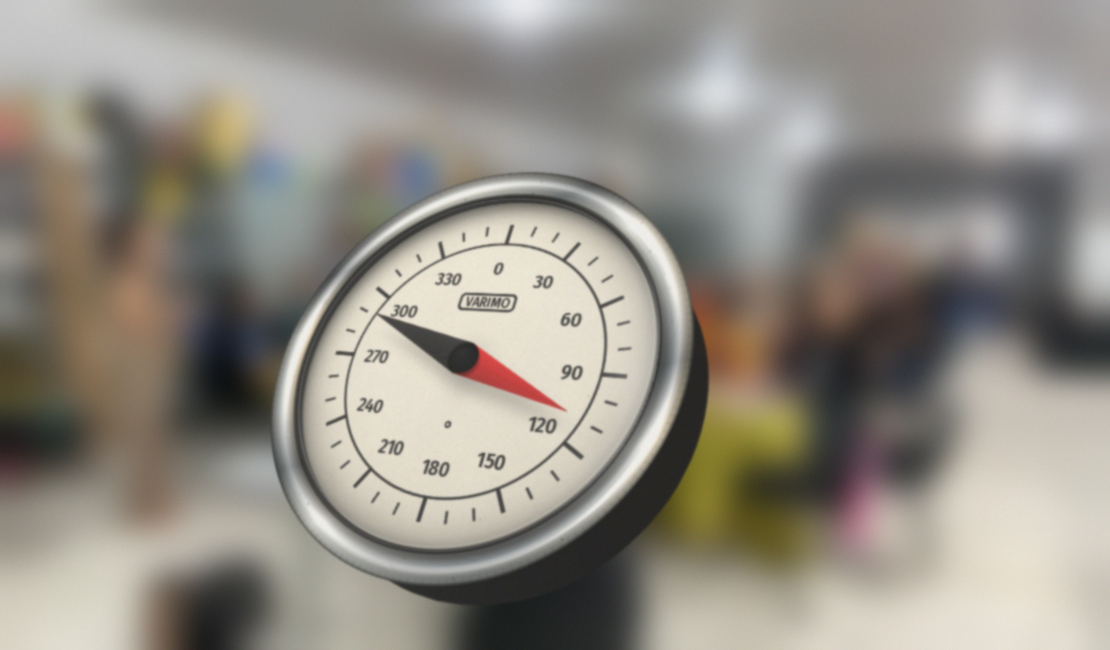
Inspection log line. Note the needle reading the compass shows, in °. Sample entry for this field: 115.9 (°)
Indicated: 110 (°)
